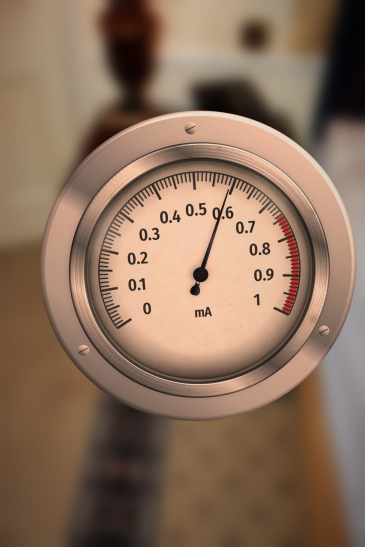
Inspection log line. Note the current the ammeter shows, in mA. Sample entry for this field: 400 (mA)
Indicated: 0.59 (mA)
